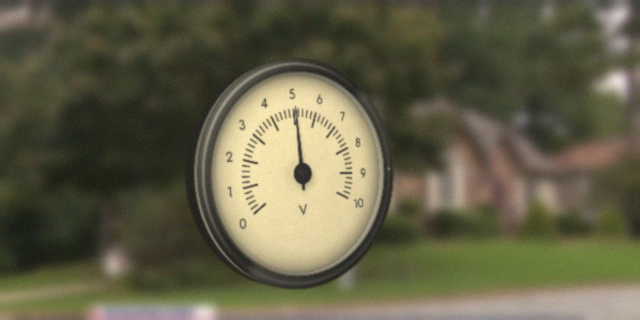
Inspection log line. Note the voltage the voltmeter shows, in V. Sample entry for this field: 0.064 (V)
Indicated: 5 (V)
